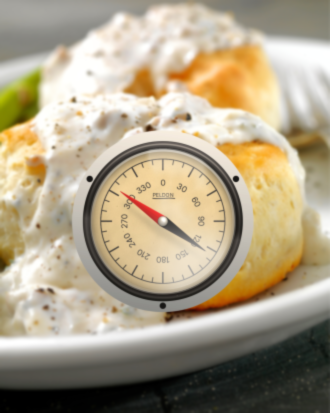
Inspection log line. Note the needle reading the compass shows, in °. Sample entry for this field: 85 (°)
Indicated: 305 (°)
